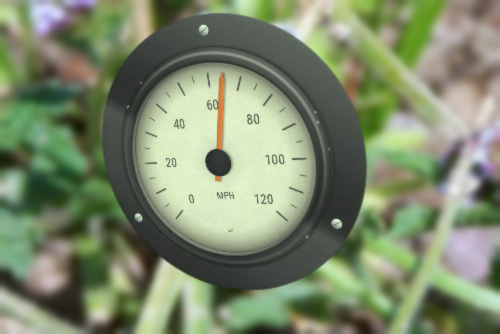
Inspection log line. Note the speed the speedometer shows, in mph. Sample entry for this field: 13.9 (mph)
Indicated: 65 (mph)
